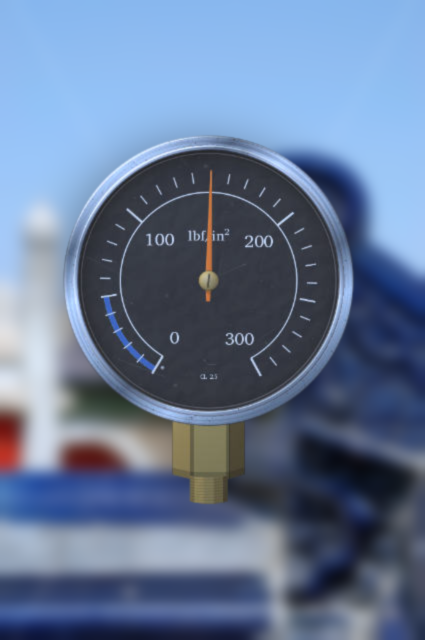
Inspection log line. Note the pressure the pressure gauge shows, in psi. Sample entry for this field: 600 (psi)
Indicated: 150 (psi)
